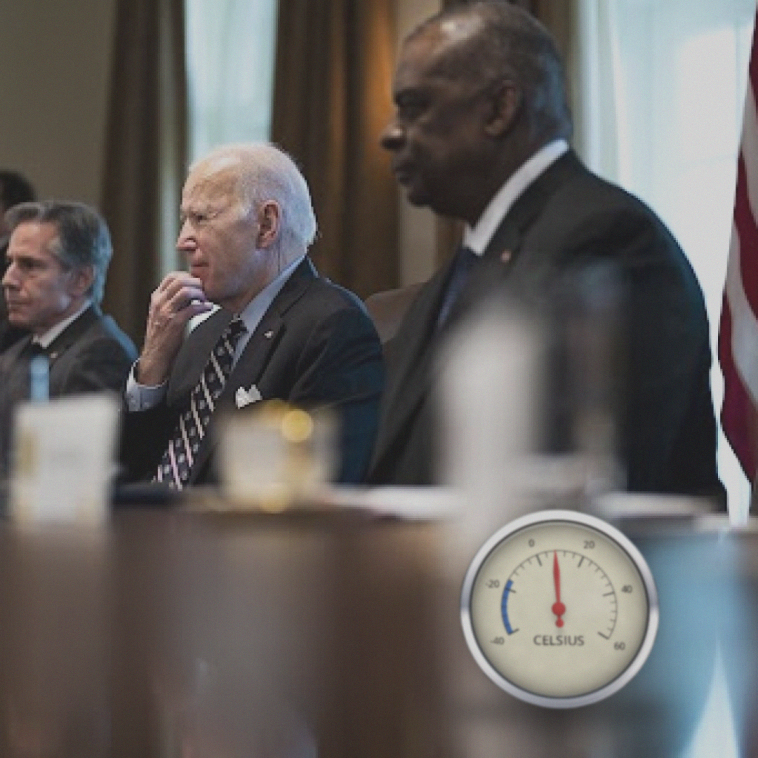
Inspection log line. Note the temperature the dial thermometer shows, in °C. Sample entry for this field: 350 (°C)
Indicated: 8 (°C)
